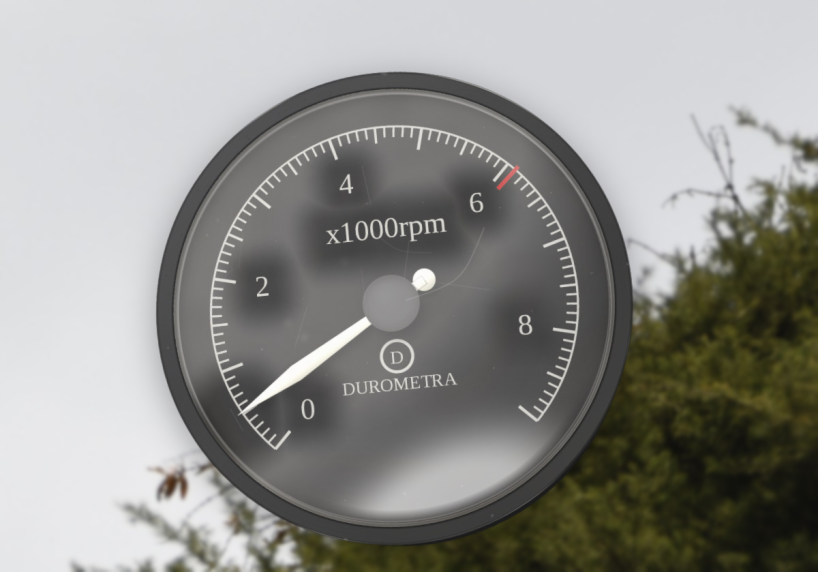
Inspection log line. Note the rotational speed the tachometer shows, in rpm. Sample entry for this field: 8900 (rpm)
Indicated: 500 (rpm)
